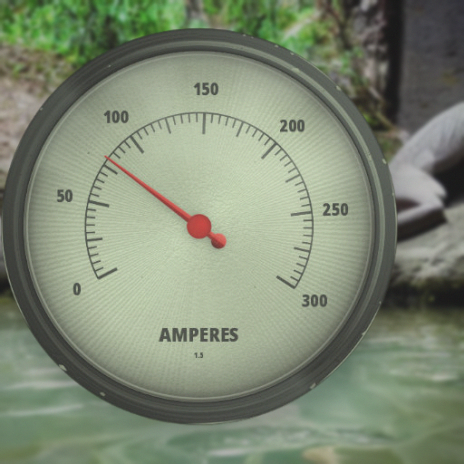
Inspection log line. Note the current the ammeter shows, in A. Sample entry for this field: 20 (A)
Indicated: 80 (A)
